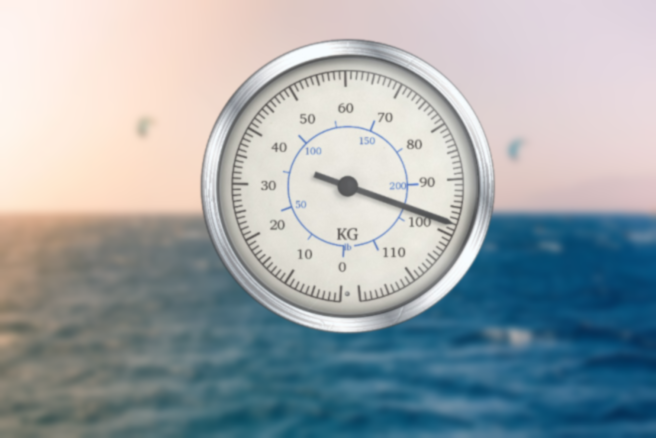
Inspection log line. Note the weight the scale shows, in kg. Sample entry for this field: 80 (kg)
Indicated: 98 (kg)
